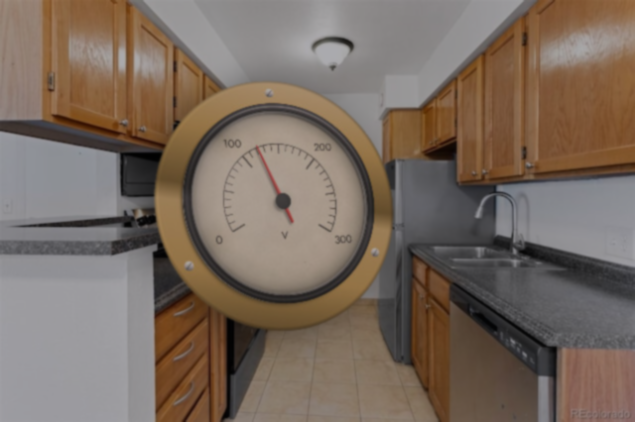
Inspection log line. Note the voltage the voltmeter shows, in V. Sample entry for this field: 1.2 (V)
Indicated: 120 (V)
